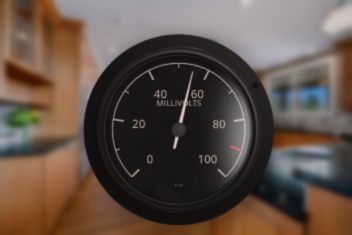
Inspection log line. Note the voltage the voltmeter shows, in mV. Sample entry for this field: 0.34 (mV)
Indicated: 55 (mV)
